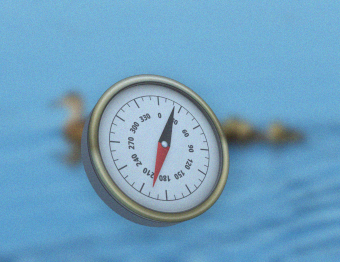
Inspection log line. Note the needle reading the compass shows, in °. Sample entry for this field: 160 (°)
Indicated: 200 (°)
